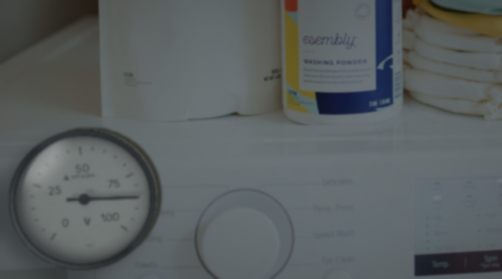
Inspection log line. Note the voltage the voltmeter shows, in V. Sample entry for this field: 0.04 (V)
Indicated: 85 (V)
